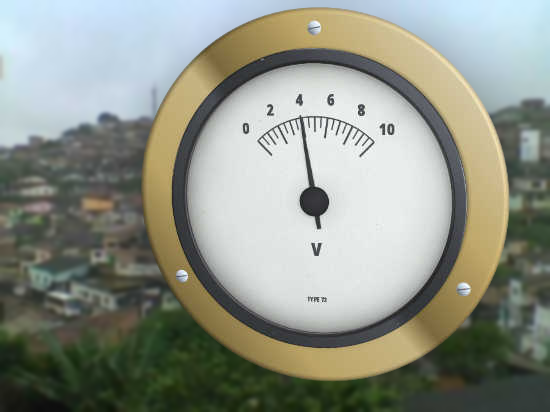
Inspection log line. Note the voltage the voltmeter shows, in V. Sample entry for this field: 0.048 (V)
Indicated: 4 (V)
